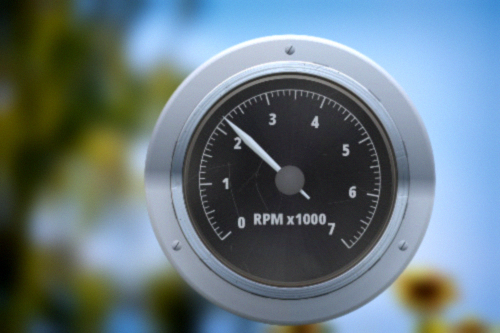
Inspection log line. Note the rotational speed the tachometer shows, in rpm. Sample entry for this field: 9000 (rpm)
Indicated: 2200 (rpm)
